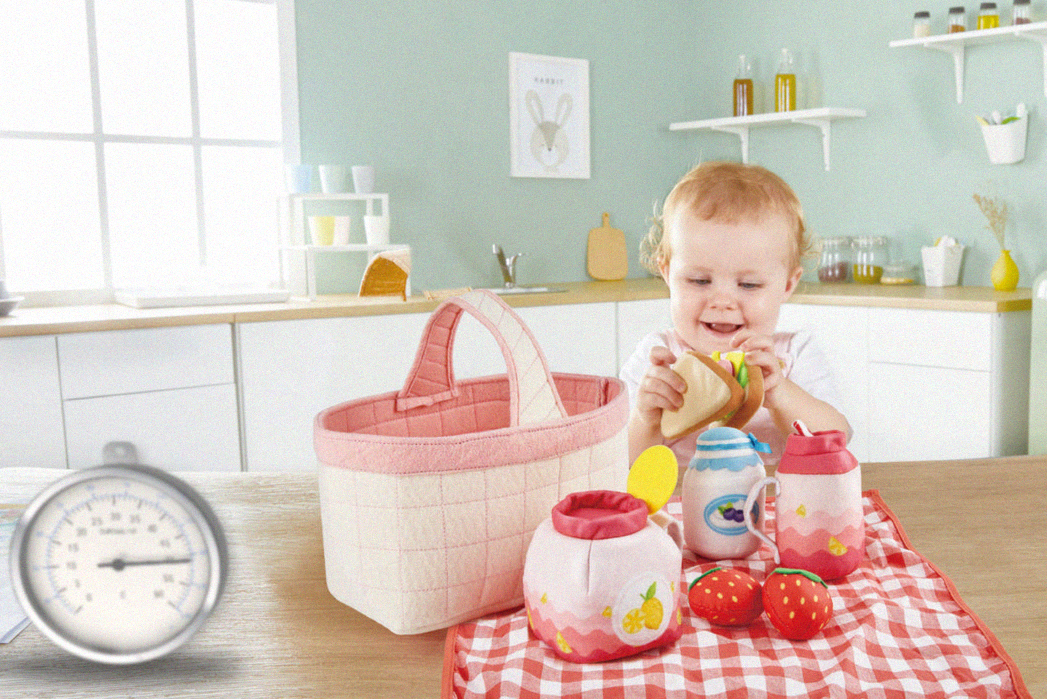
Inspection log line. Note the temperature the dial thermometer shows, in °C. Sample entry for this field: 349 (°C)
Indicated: 50 (°C)
